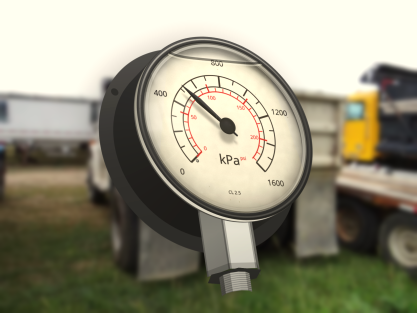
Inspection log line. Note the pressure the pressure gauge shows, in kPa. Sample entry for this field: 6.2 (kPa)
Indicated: 500 (kPa)
